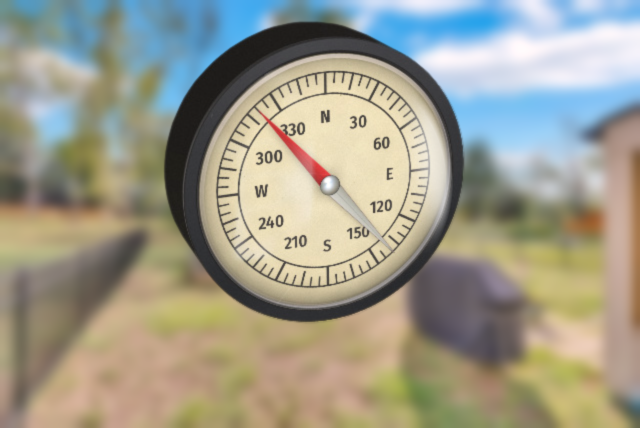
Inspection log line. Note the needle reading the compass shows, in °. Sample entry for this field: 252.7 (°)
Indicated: 320 (°)
